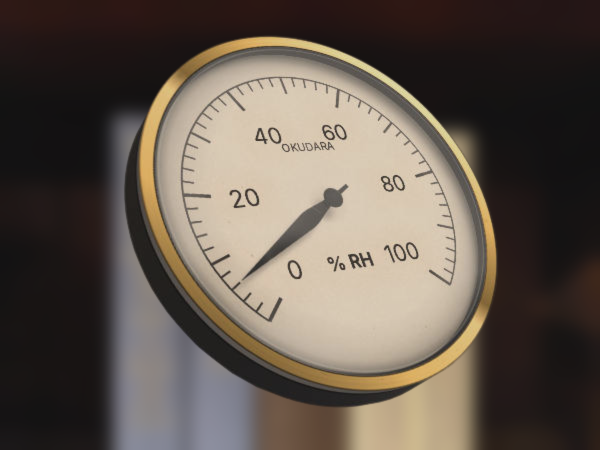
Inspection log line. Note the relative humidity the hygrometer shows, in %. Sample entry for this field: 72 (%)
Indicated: 6 (%)
